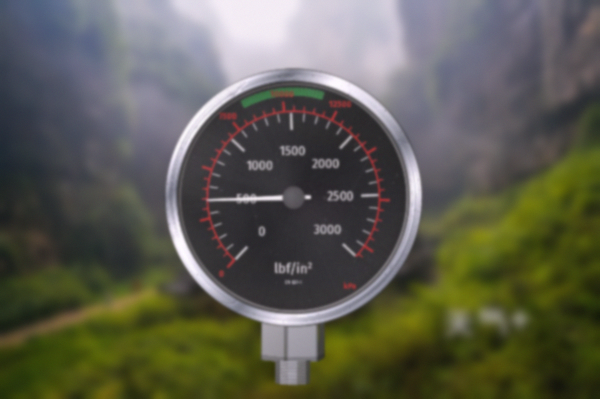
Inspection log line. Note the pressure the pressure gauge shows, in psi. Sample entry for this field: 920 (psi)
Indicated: 500 (psi)
